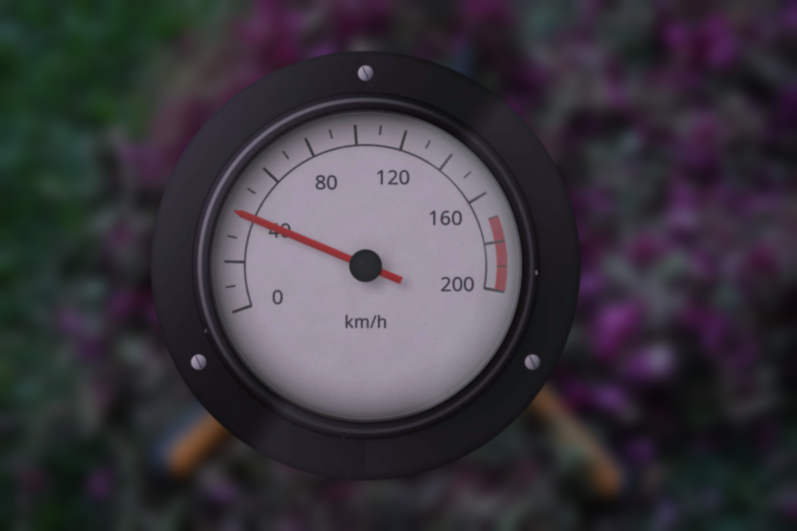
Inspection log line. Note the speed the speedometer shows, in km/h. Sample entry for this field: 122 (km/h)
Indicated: 40 (km/h)
